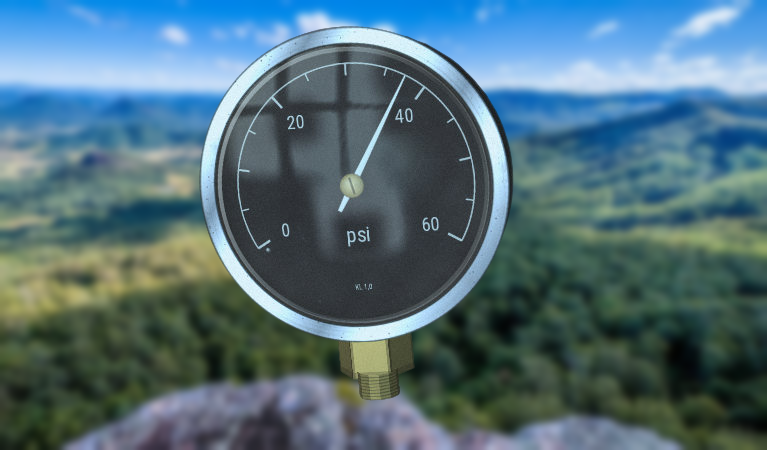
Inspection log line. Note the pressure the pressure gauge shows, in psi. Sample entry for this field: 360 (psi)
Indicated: 37.5 (psi)
